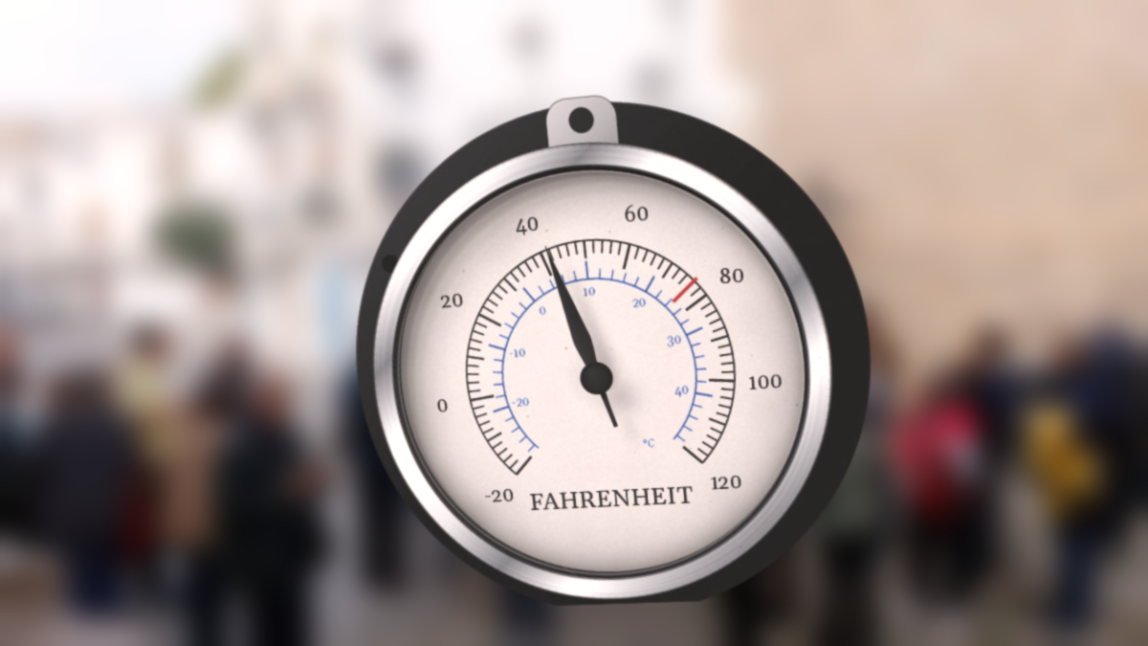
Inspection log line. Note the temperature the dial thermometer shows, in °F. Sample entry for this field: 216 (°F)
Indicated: 42 (°F)
